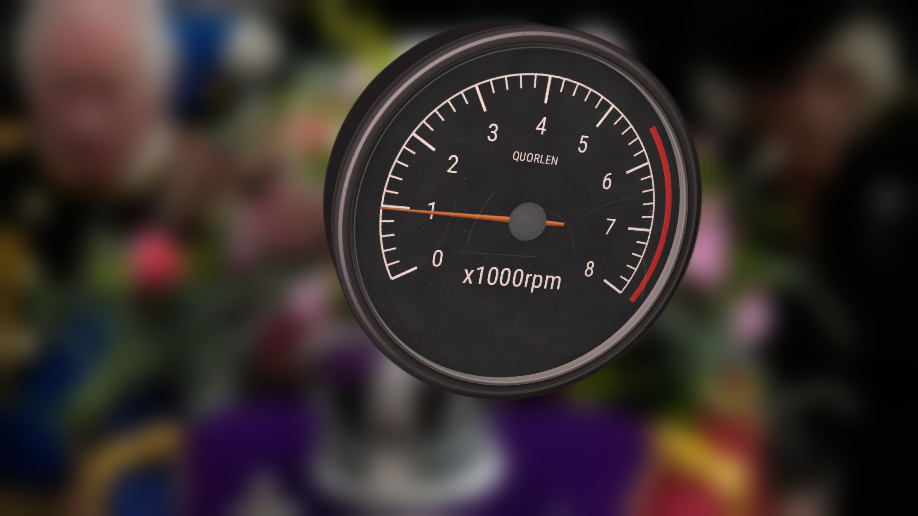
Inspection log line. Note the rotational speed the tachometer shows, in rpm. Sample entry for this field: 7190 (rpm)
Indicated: 1000 (rpm)
